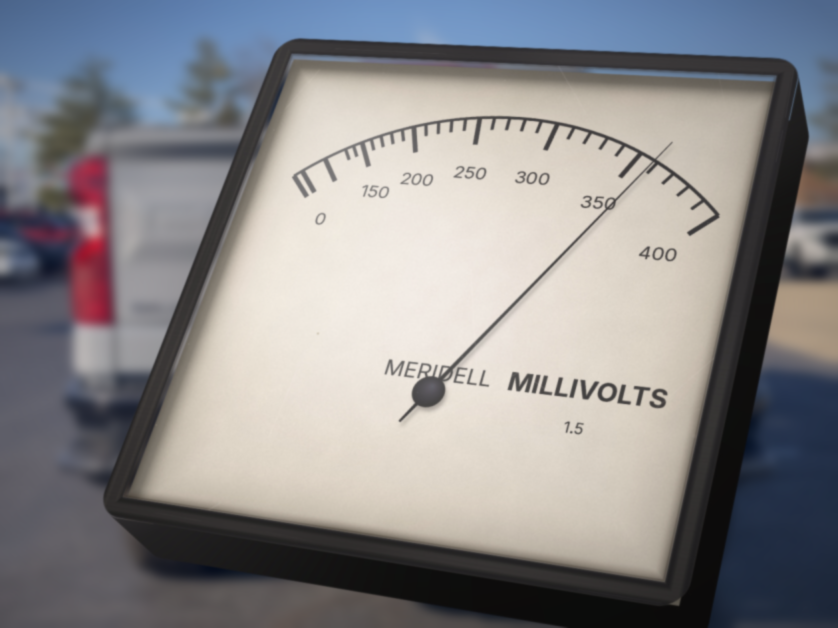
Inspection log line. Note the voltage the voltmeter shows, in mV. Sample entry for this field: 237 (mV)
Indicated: 360 (mV)
